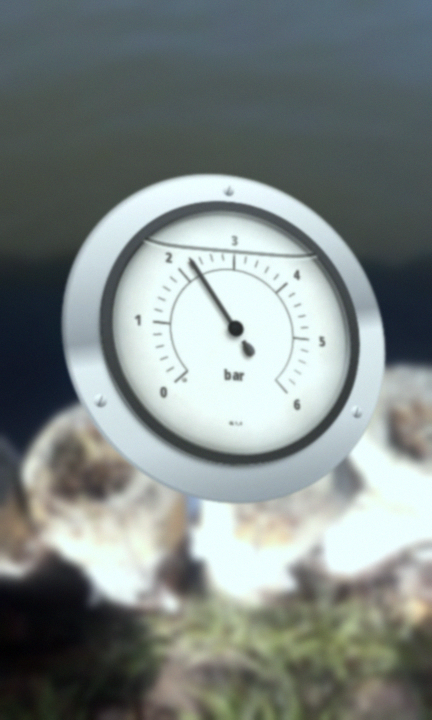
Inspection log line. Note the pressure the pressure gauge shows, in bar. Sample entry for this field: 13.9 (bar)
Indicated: 2.2 (bar)
